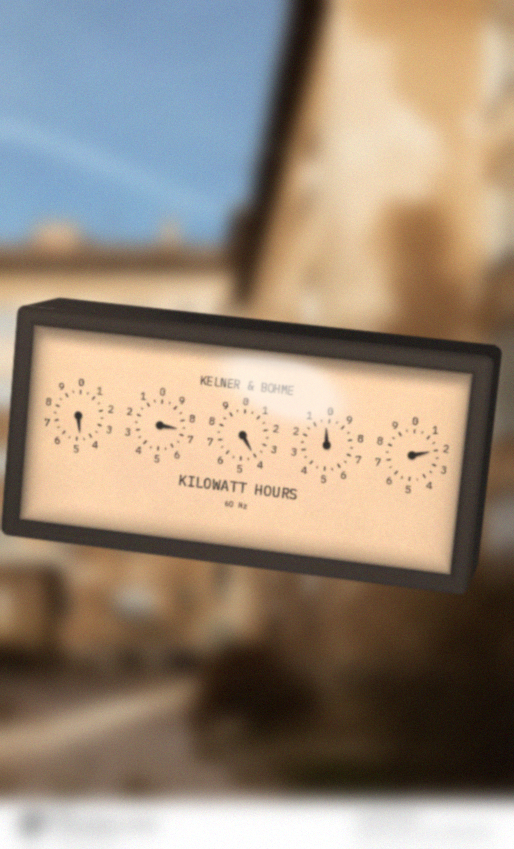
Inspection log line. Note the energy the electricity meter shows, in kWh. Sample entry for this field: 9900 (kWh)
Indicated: 47402 (kWh)
